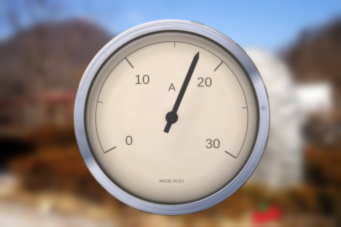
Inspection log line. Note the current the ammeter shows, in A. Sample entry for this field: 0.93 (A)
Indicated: 17.5 (A)
